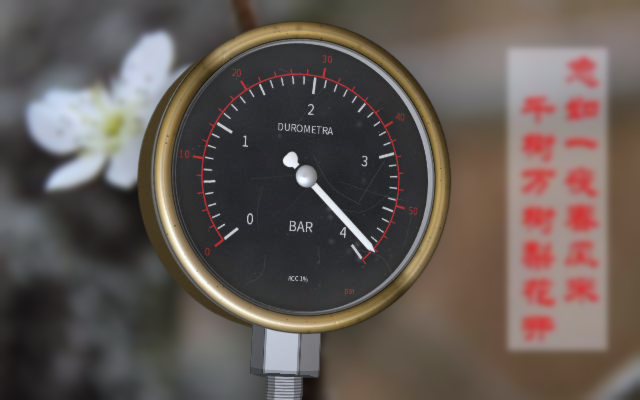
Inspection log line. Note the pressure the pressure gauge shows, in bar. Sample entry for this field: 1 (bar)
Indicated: 3.9 (bar)
